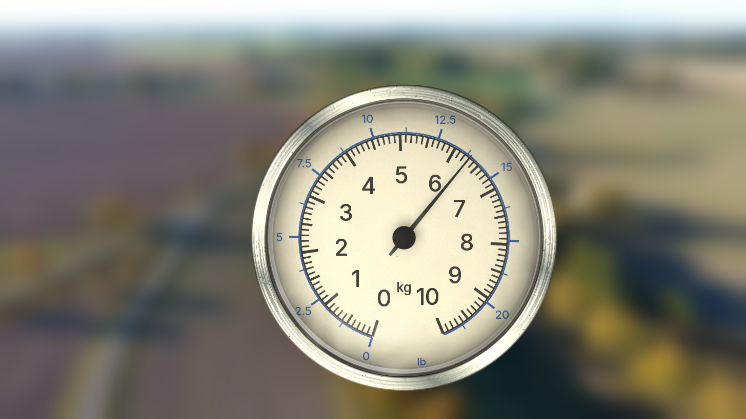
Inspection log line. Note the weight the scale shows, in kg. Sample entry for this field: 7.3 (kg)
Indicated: 6.3 (kg)
